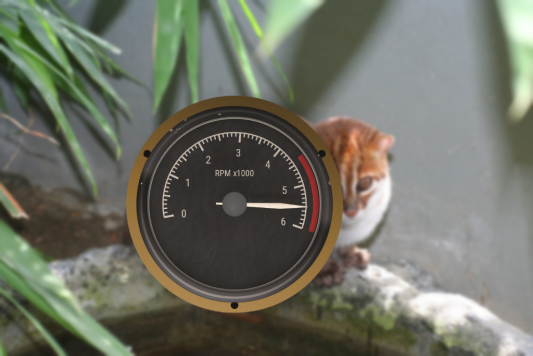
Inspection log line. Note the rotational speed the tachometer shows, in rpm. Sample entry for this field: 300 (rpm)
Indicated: 5500 (rpm)
